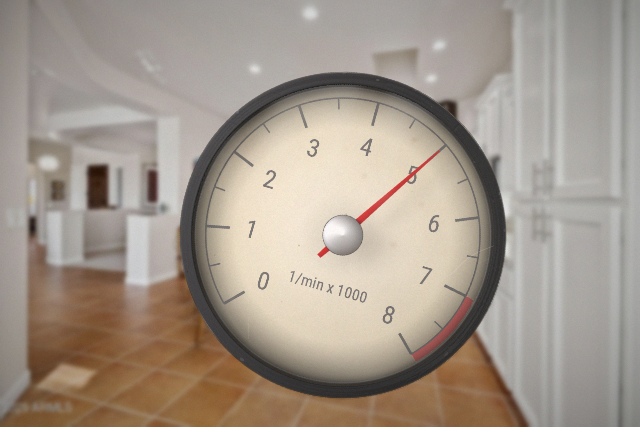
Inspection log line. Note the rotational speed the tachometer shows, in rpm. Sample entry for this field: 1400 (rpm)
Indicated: 5000 (rpm)
